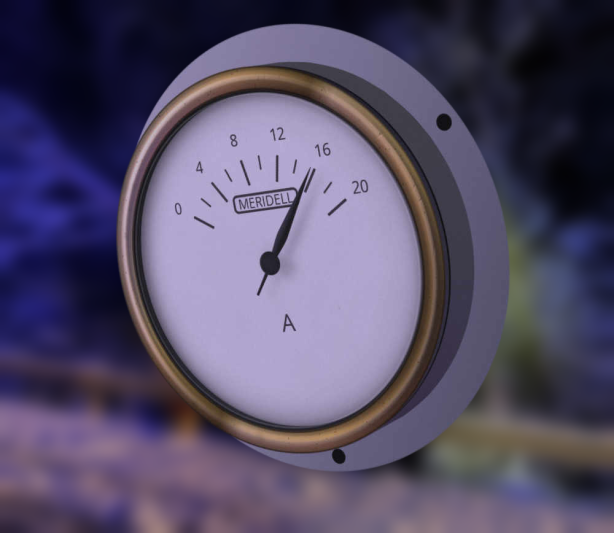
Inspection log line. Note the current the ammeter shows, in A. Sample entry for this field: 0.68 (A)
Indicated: 16 (A)
